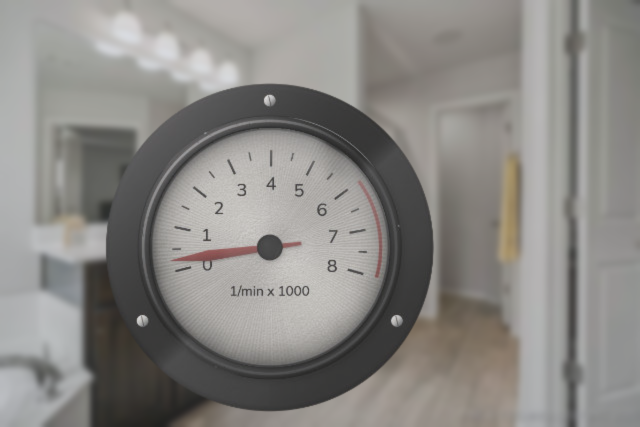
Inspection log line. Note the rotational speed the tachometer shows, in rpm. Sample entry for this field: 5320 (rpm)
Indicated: 250 (rpm)
